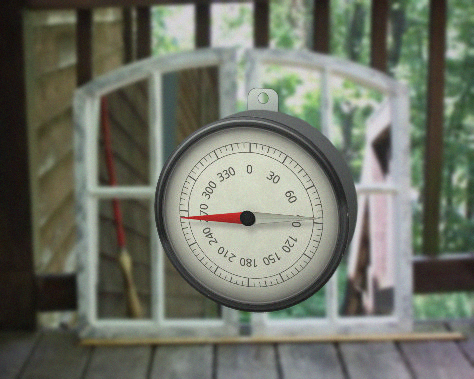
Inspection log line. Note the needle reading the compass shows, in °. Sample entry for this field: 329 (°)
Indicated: 265 (°)
